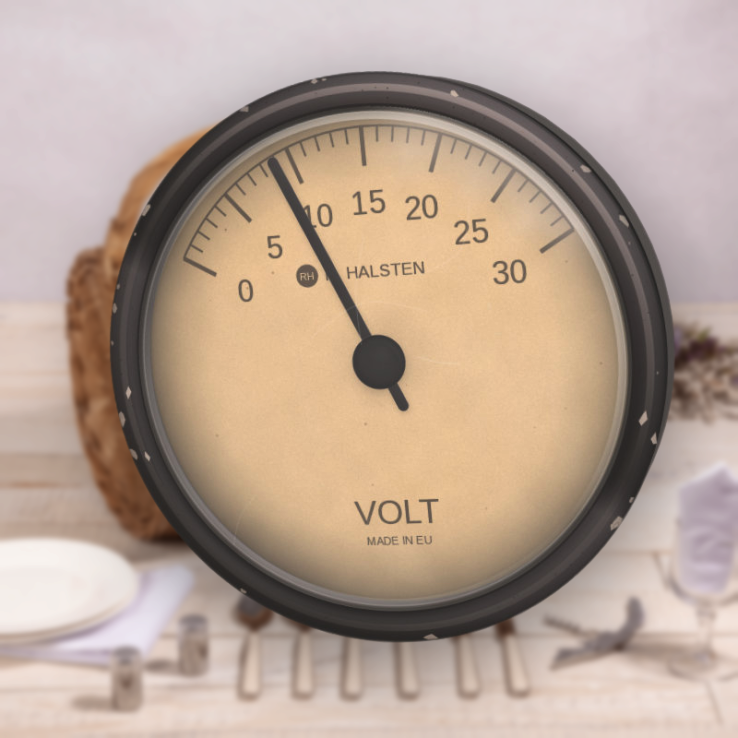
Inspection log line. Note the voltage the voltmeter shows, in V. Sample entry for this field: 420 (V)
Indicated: 9 (V)
